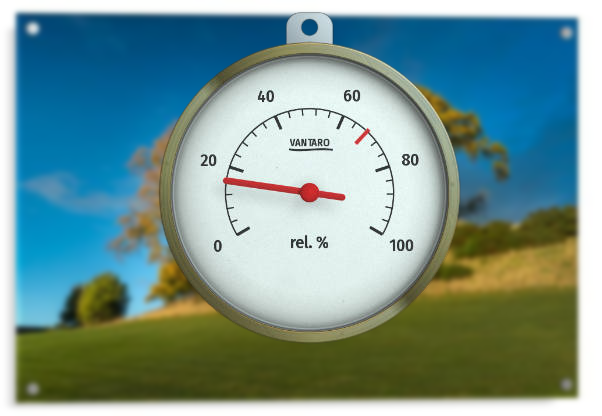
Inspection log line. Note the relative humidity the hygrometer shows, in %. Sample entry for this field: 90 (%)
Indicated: 16 (%)
